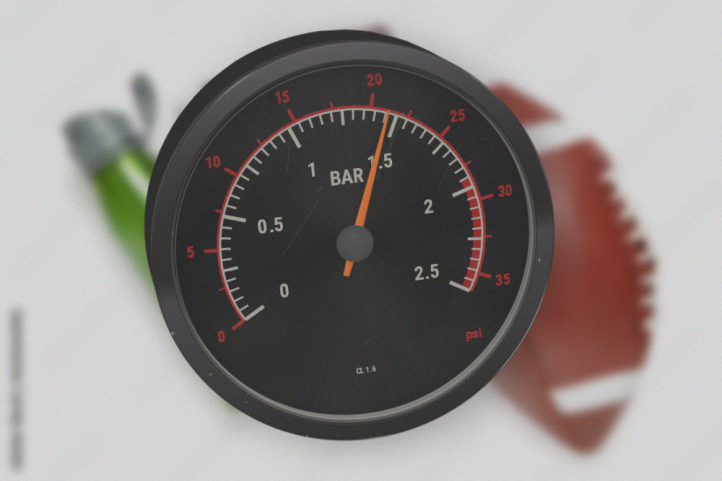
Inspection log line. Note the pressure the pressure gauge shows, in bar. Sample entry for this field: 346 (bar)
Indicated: 1.45 (bar)
